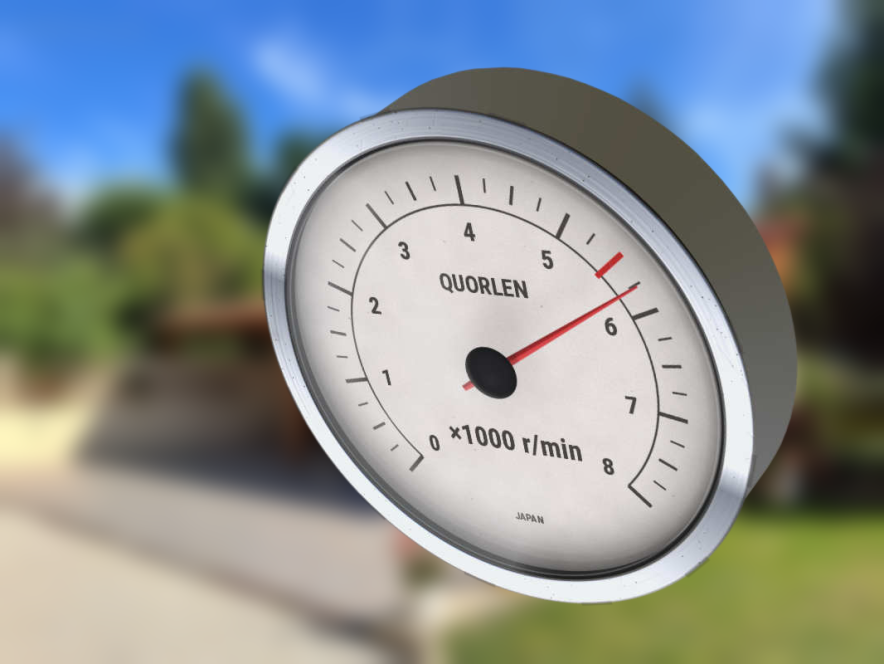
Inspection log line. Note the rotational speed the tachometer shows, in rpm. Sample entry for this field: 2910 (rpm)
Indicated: 5750 (rpm)
